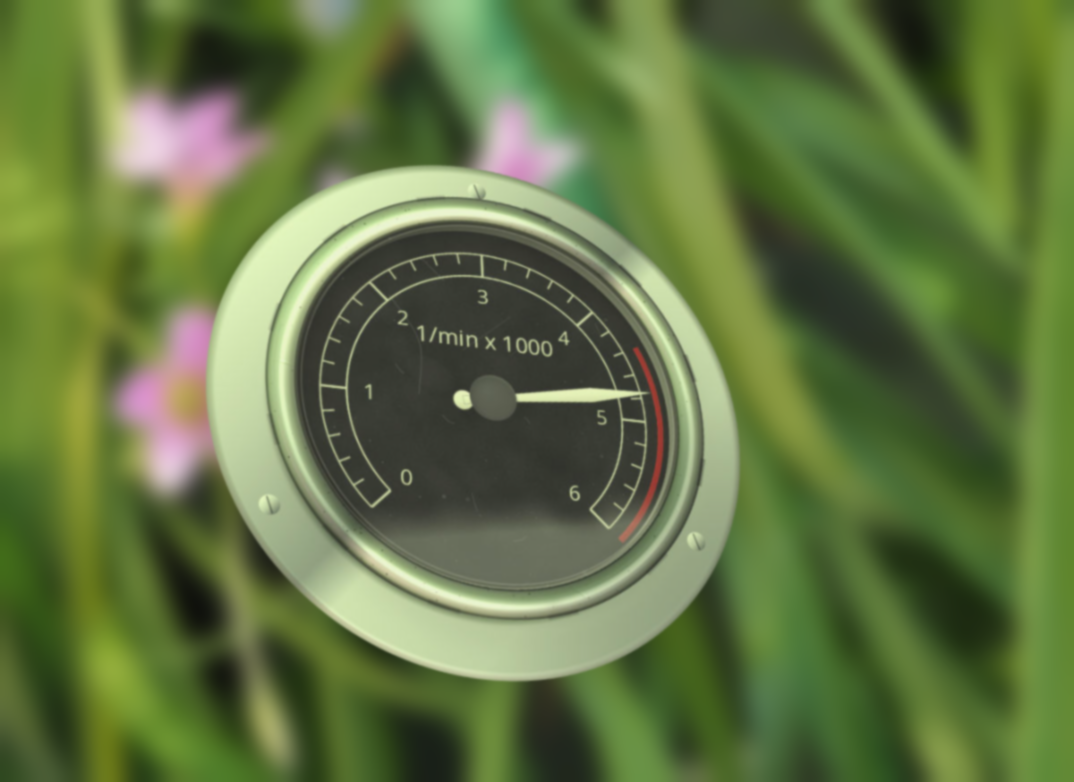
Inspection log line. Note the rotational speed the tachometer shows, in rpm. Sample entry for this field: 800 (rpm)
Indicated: 4800 (rpm)
